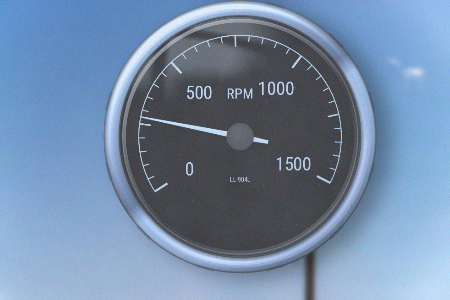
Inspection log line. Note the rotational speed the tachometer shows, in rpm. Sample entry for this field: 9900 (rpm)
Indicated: 275 (rpm)
